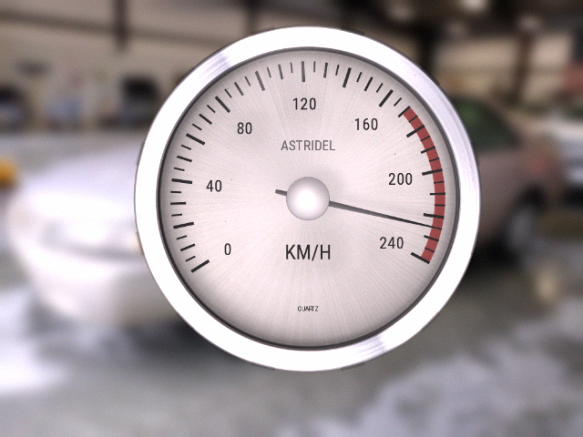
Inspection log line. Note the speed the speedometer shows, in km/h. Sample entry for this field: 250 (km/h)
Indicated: 225 (km/h)
